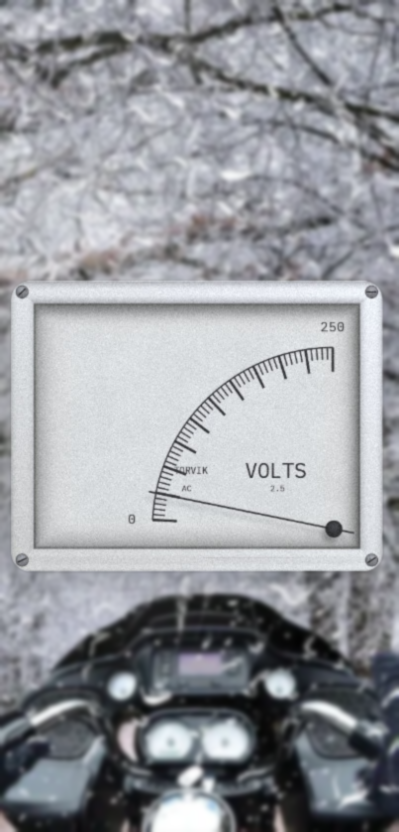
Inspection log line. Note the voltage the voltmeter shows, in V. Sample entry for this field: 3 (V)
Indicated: 25 (V)
